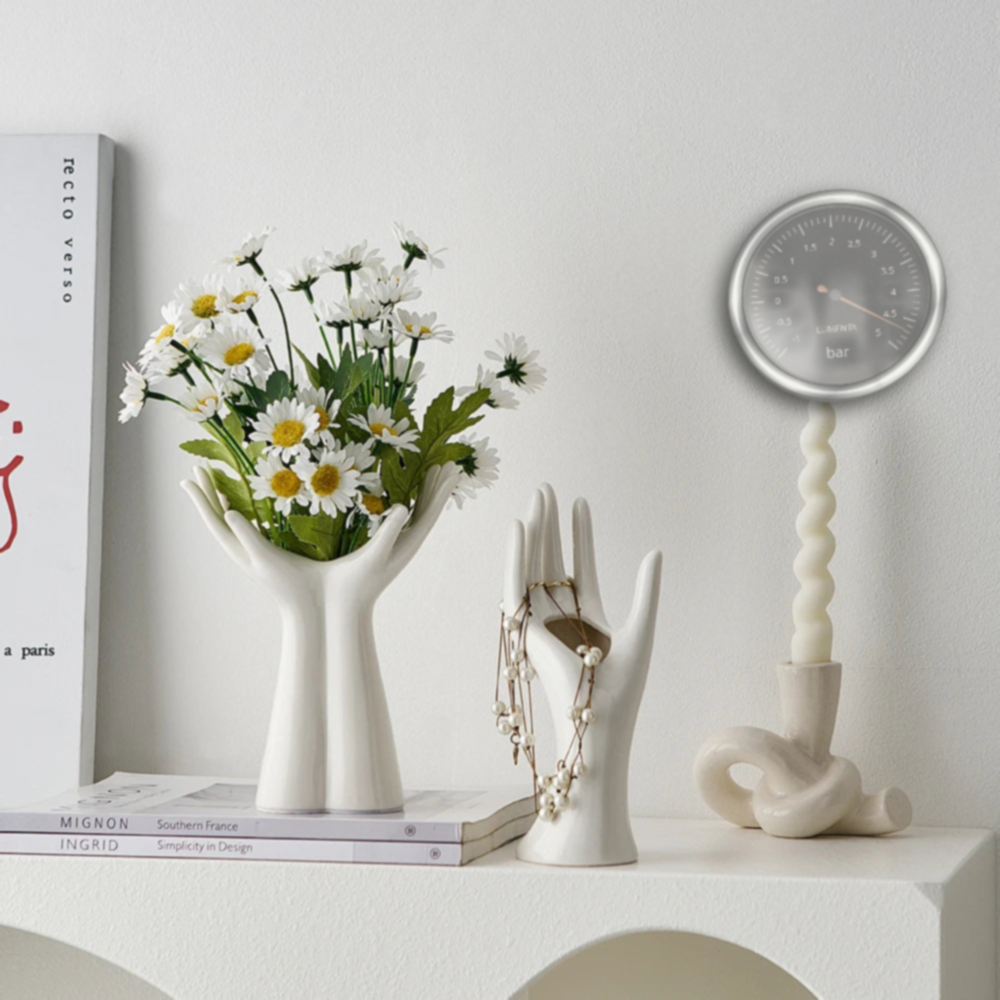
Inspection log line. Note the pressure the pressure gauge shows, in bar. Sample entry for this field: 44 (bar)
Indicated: 4.7 (bar)
